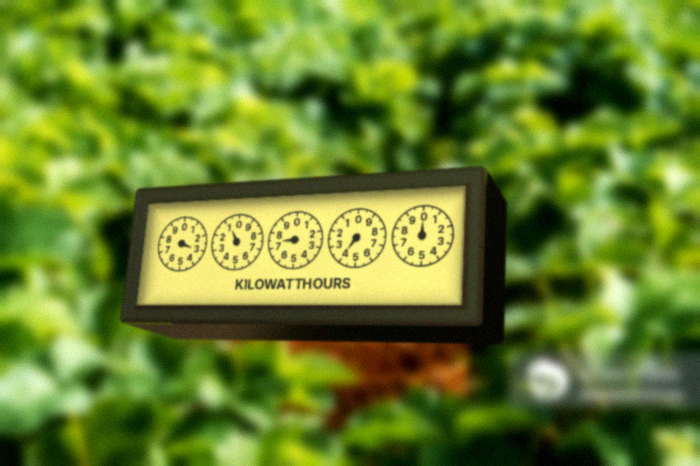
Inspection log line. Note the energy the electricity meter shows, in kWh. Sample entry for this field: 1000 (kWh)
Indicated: 30740 (kWh)
